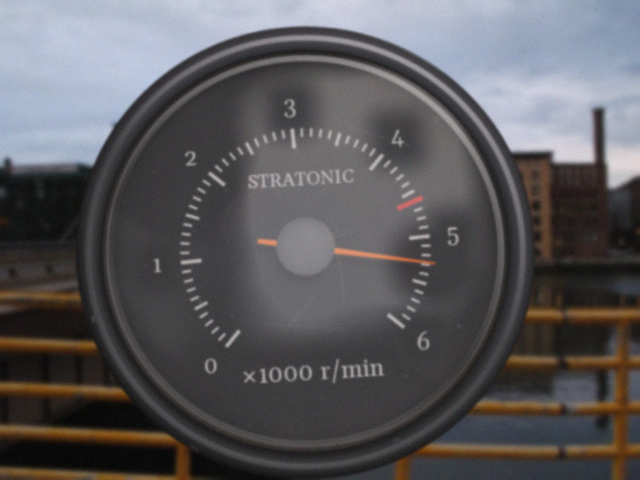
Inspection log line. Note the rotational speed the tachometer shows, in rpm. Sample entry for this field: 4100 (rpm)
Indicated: 5300 (rpm)
